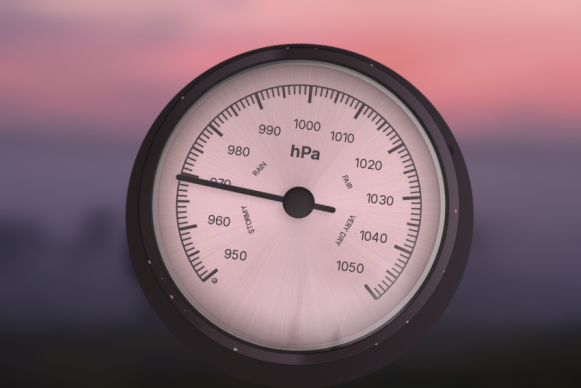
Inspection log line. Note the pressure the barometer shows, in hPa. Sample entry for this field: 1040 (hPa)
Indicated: 969 (hPa)
